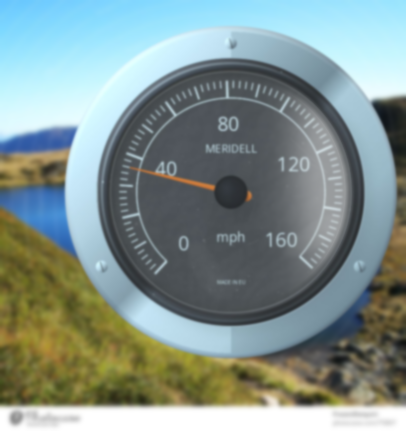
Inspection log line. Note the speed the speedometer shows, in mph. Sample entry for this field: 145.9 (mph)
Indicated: 36 (mph)
